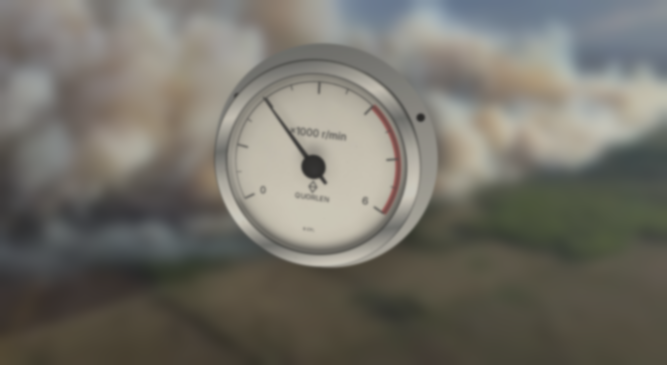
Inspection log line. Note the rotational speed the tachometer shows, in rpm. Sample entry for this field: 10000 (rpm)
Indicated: 2000 (rpm)
